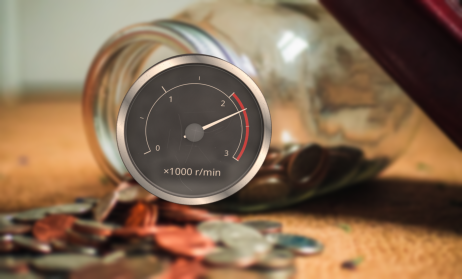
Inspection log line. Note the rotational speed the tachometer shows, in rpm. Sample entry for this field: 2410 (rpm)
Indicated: 2250 (rpm)
